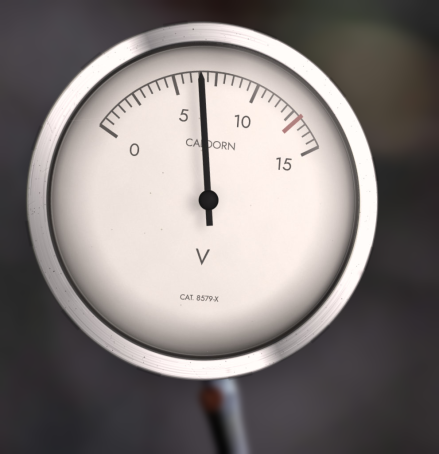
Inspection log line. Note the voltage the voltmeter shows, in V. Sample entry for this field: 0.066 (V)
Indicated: 6.5 (V)
